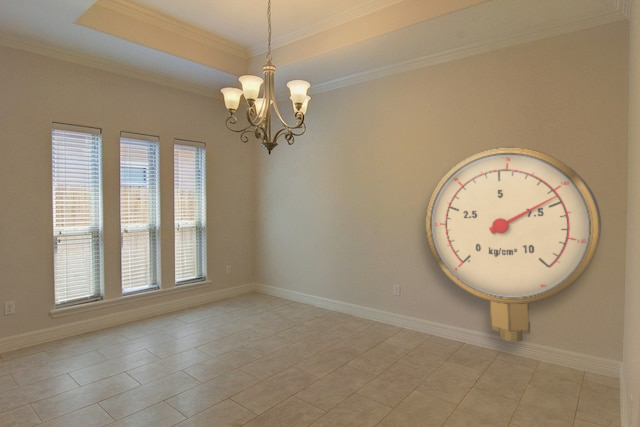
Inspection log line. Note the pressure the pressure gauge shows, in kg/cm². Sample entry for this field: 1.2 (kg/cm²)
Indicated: 7.25 (kg/cm²)
